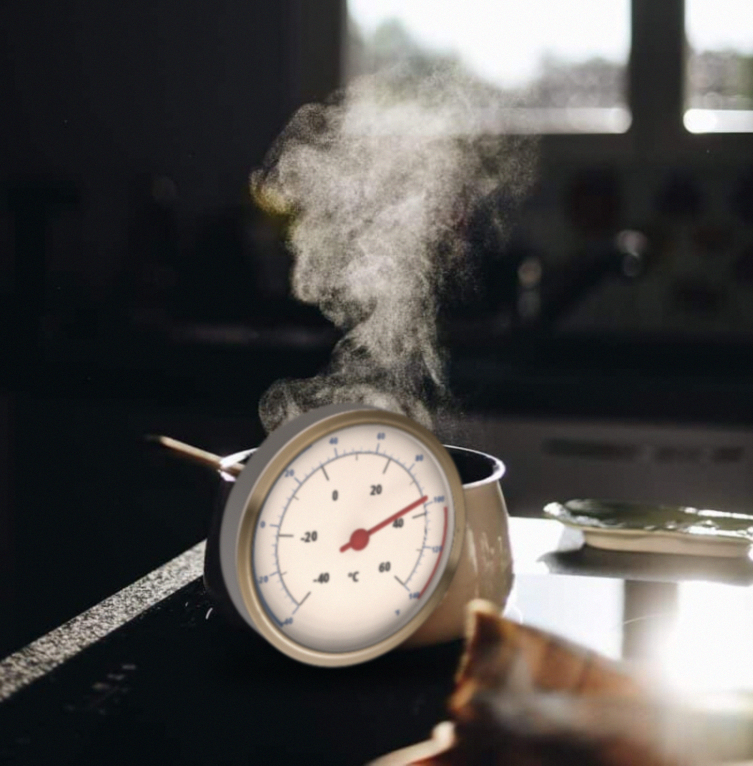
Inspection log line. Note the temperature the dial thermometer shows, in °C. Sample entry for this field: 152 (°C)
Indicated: 35 (°C)
